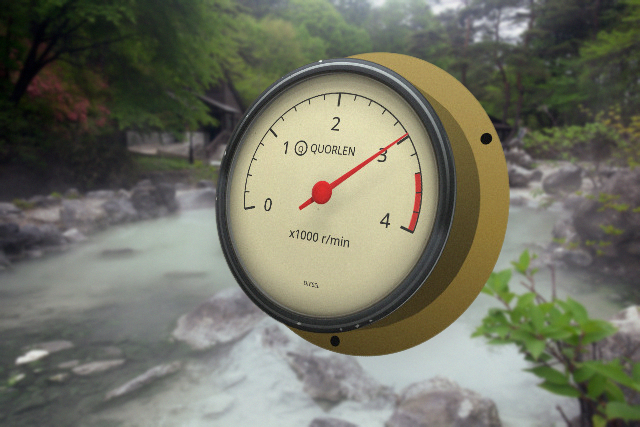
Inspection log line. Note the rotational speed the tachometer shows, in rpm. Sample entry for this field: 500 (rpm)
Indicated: 3000 (rpm)
